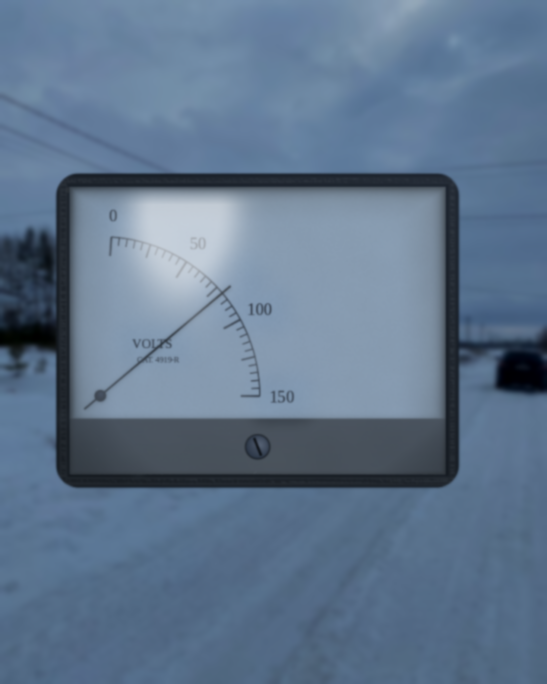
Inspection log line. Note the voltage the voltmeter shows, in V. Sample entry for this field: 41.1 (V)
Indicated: 80 (V)
